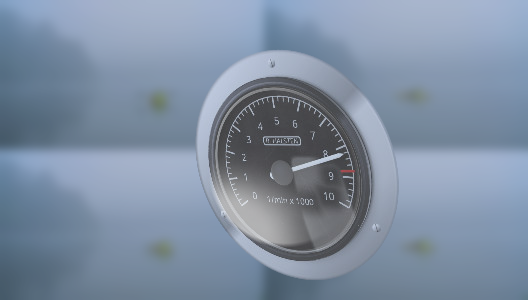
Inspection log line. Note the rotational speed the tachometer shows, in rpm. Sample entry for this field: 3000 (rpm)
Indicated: 8200 (rpm)
